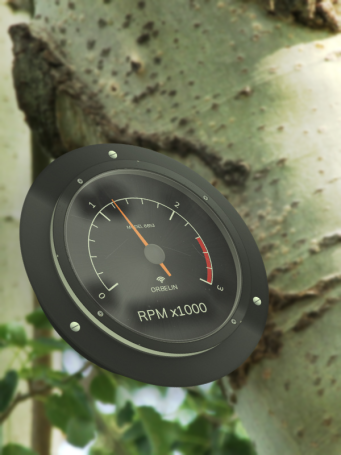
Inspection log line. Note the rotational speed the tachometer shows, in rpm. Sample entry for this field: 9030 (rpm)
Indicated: 1200 (rpm)
